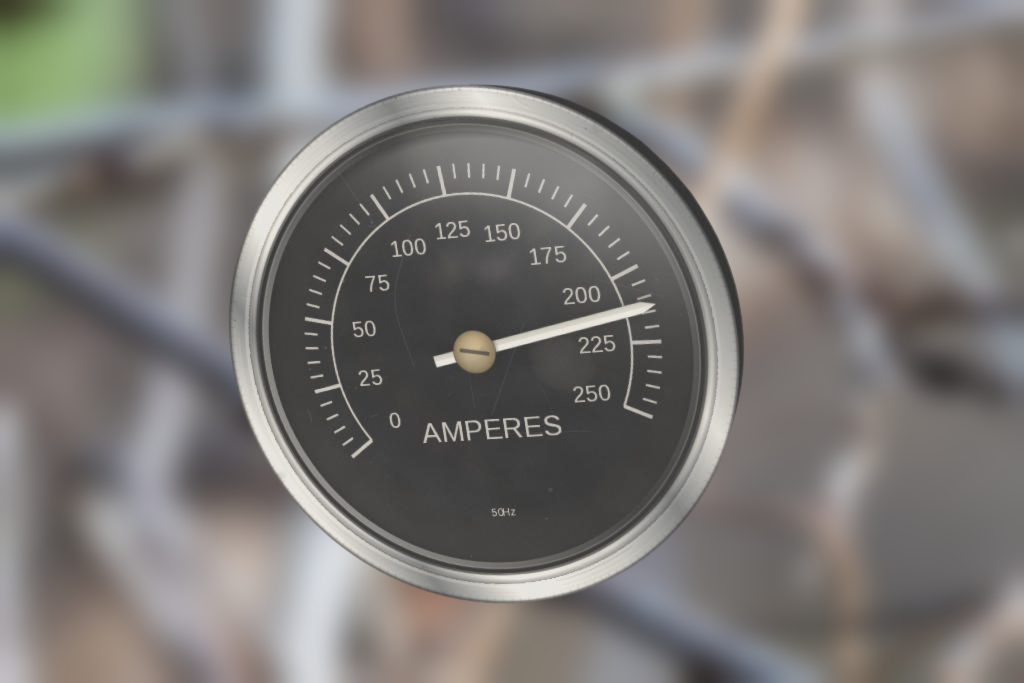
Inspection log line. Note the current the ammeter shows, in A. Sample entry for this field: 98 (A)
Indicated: 212.5 (A)
